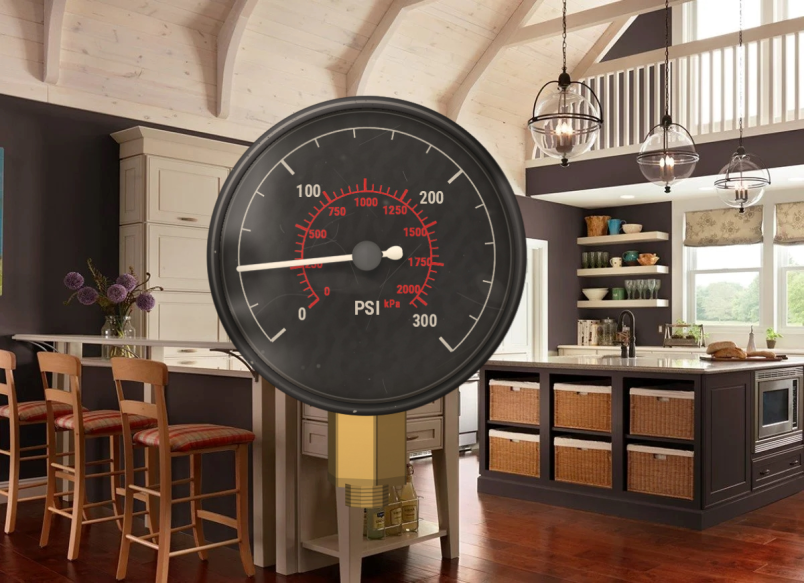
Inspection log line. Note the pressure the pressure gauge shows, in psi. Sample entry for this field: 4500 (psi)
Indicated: 40 (psi)
